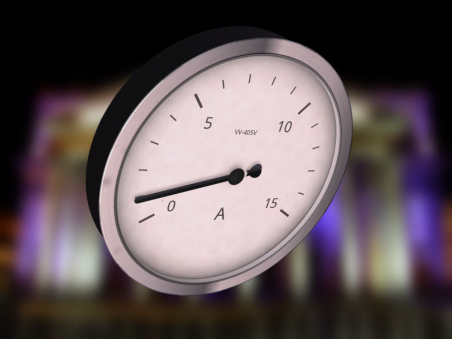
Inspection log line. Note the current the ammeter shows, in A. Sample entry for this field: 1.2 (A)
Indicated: 1 (A)
